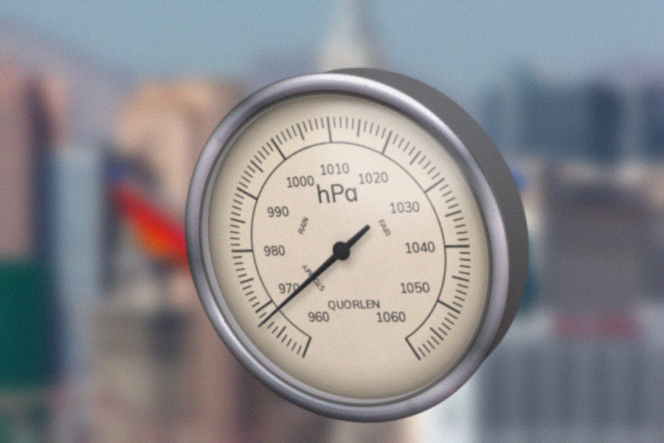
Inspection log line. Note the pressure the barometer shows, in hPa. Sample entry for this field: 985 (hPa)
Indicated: 968 (hPa)
